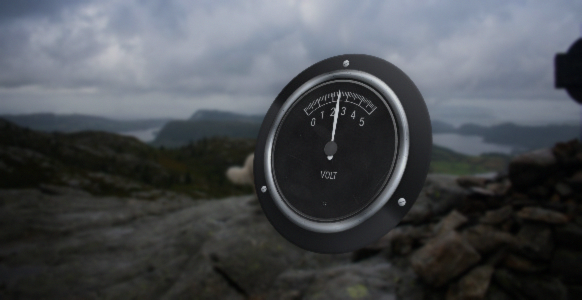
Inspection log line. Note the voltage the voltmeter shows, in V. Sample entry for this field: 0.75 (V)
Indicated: 2.5 (V)
